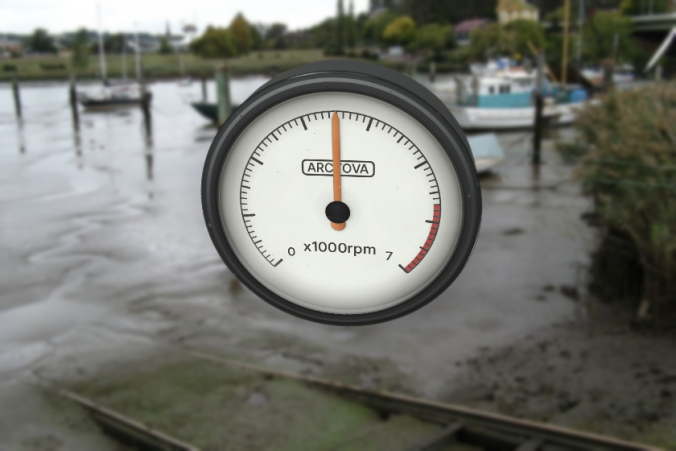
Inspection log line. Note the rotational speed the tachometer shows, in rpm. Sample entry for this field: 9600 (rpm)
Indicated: 3500 (rpm)
